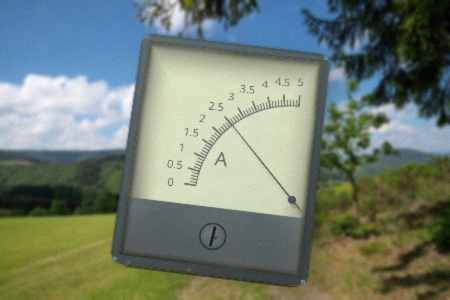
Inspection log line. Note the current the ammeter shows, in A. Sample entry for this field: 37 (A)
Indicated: 2.5 (A)
